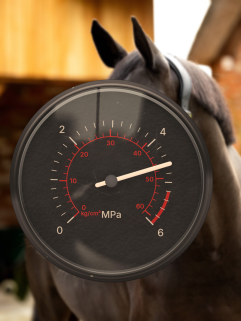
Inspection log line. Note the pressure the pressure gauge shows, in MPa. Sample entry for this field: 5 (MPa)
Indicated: 4.6 (MPa)
